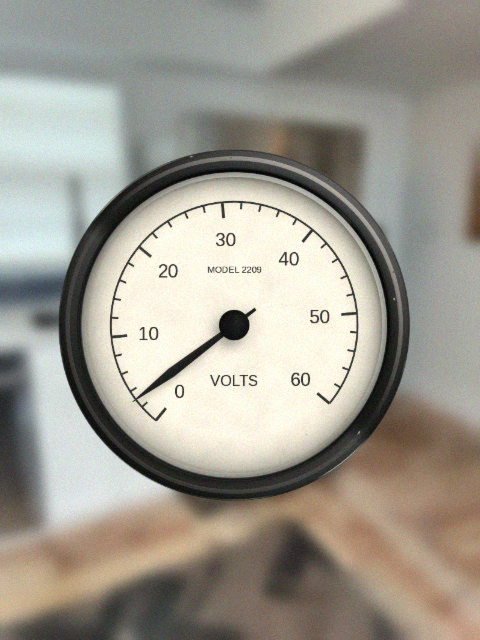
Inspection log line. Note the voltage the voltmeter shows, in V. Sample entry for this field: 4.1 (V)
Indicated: 3 (V)
